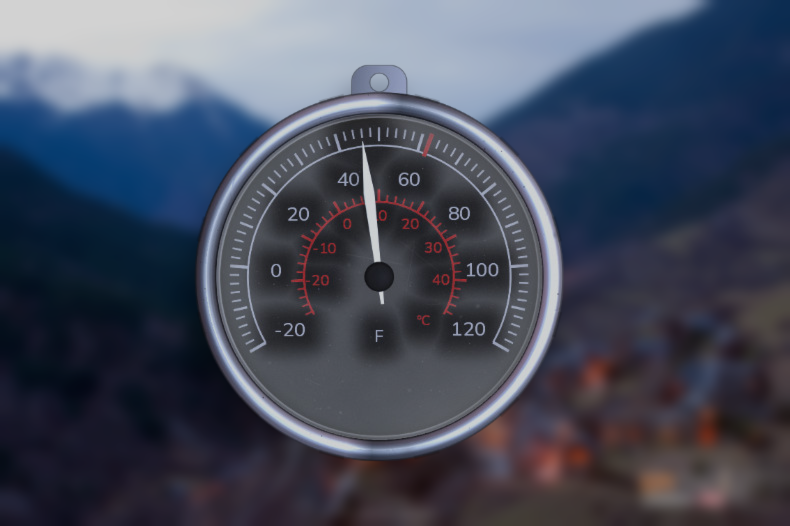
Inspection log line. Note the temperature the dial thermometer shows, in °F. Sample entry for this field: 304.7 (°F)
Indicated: 46 (°F)
